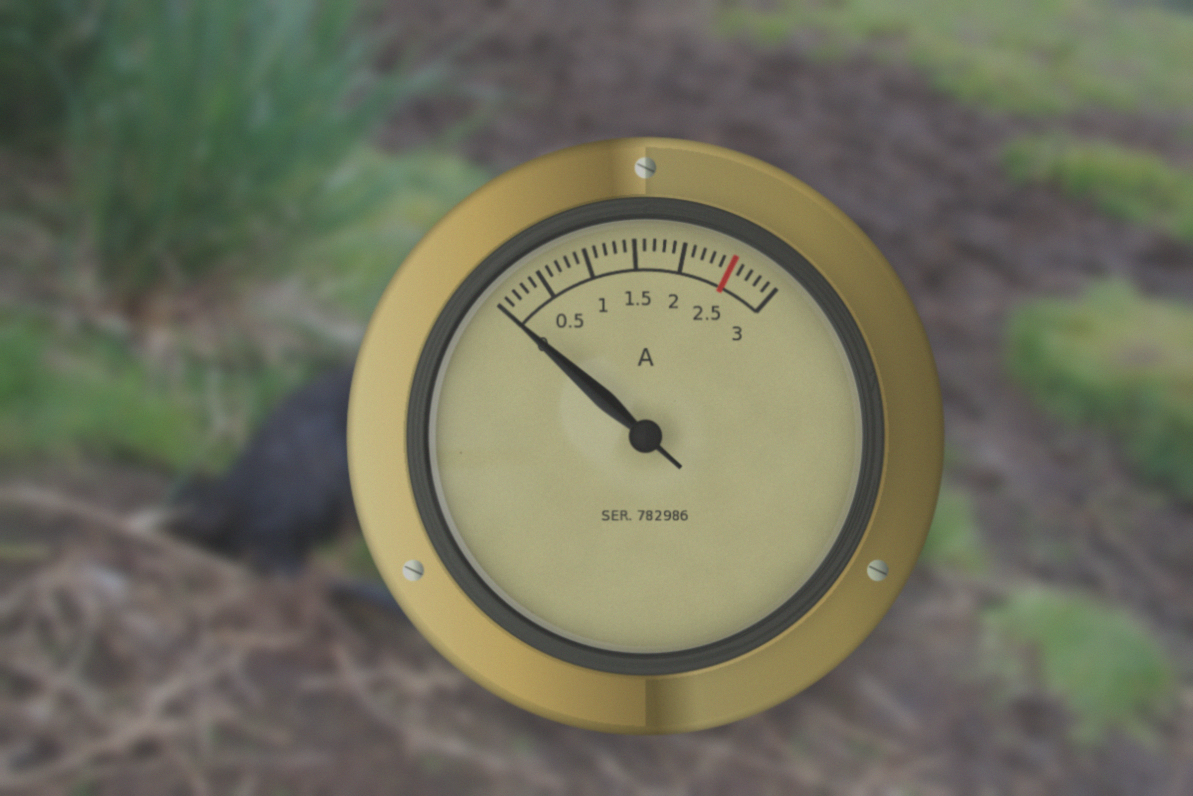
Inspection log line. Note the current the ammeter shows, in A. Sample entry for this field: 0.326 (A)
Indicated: 0 (A)
